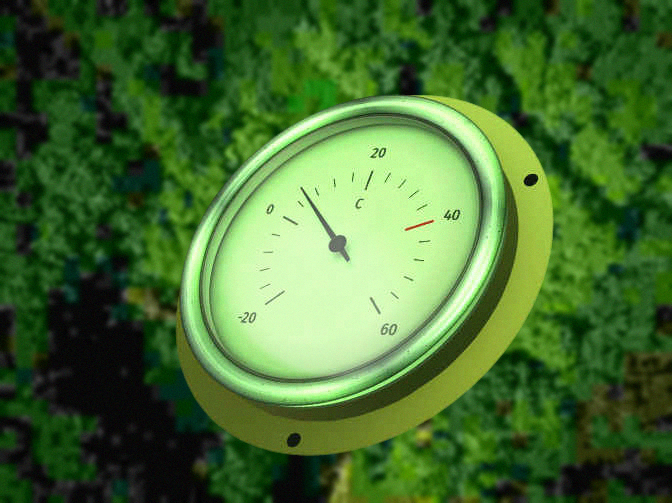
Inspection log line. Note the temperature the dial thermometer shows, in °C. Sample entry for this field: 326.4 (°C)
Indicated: 6 (°C)
